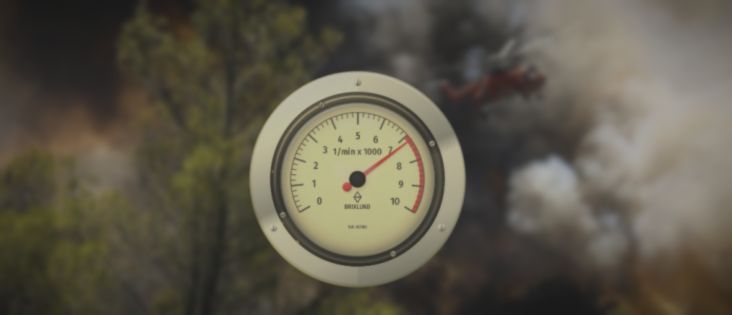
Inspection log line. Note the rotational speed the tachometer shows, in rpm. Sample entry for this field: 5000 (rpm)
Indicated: 7200 (rpm)
